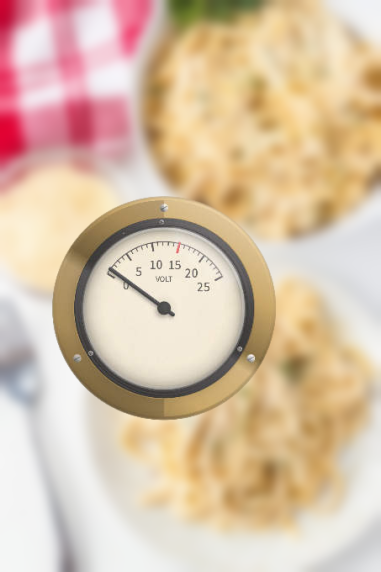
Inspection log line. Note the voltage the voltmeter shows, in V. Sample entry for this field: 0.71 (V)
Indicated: 1 (V)
